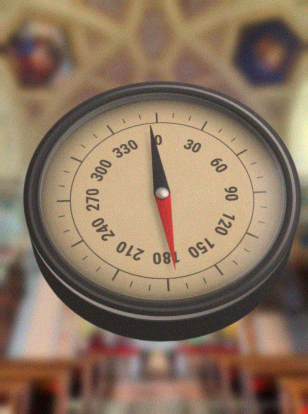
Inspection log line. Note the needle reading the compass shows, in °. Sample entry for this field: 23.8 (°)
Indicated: 175 (°)
